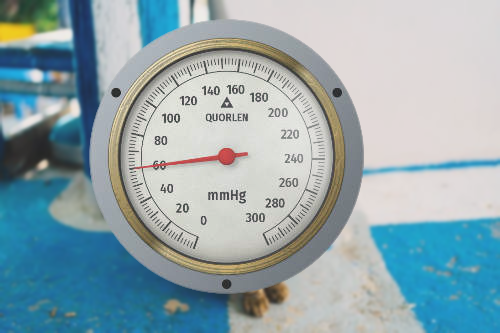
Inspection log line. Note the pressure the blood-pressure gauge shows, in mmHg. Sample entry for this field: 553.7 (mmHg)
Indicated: 60 (mmHg)
